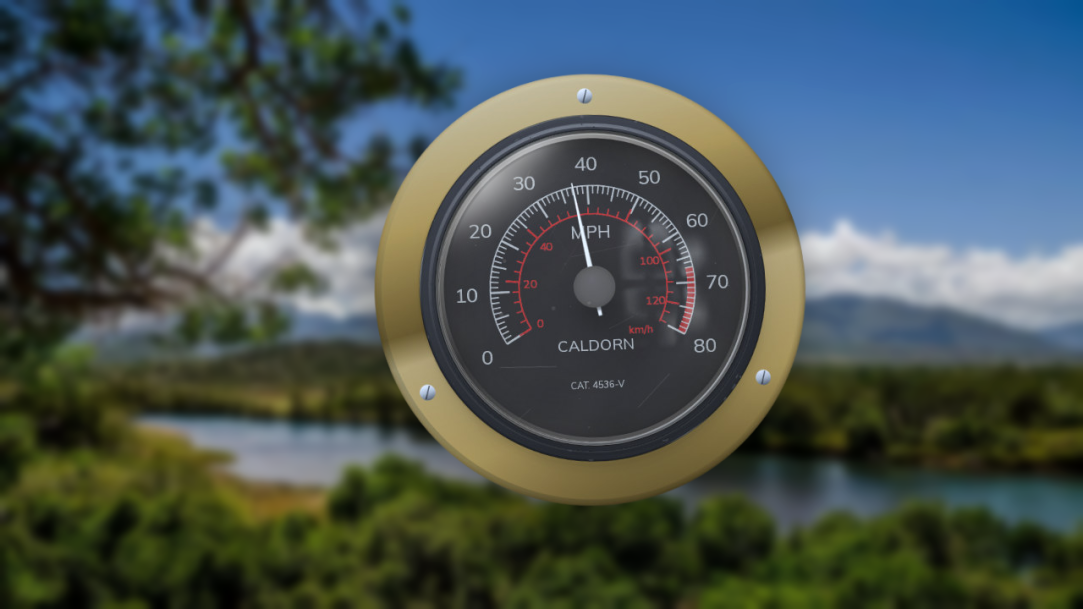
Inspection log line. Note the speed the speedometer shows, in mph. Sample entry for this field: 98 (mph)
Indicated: 37 (mph)
